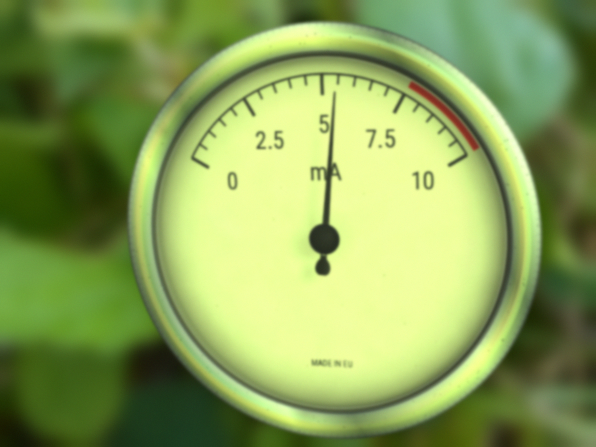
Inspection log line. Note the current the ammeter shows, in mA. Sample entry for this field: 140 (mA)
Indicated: 5.5 (mA)
